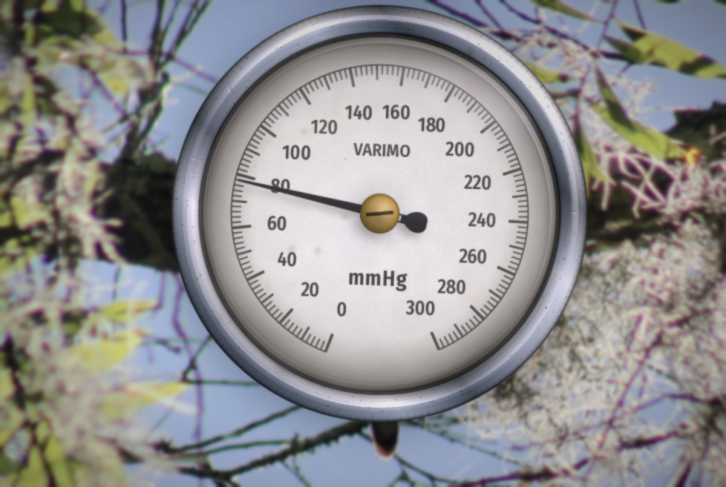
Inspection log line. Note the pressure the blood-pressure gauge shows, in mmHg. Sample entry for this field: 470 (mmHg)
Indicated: 78 (mmHg)
